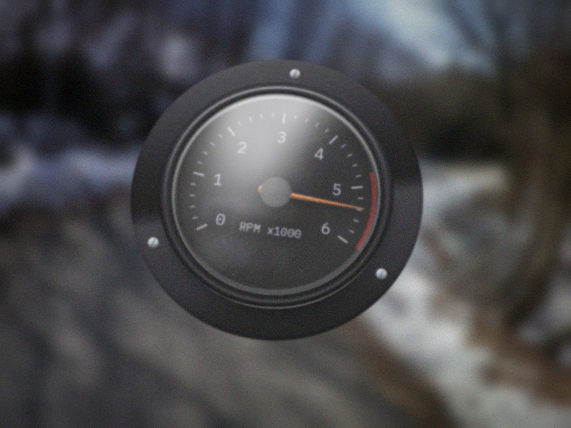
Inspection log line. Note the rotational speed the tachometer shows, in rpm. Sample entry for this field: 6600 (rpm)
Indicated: 5400 (rpm)
